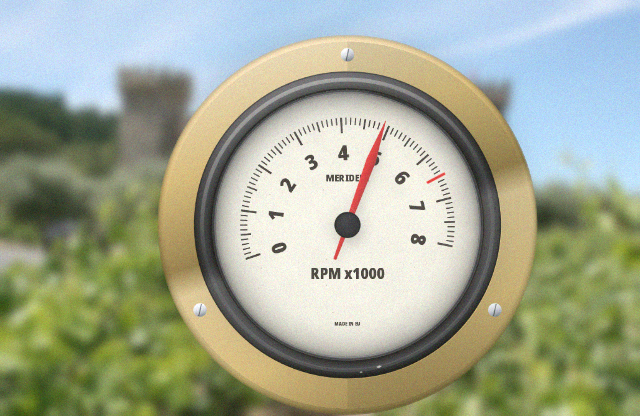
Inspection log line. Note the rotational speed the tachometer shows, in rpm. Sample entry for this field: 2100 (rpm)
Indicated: 4900 (rpm)
